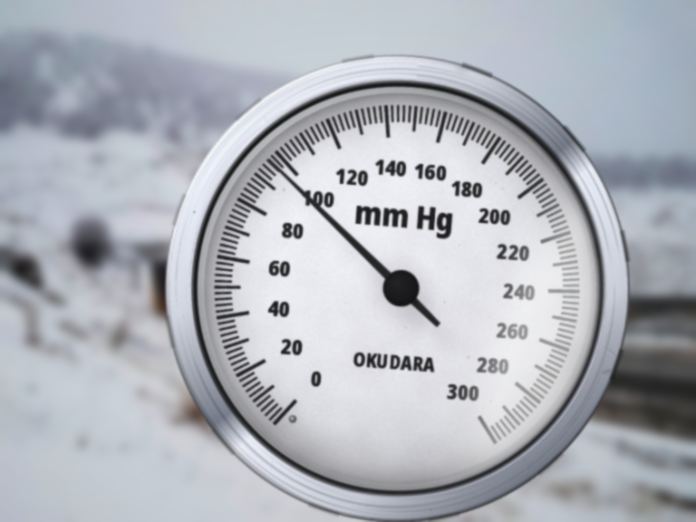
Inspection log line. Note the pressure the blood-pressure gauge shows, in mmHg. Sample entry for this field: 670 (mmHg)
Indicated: 96 (mmHg)
